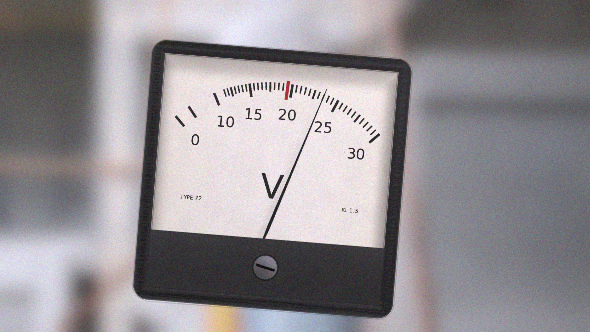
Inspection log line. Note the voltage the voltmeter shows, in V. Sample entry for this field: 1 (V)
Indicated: 23.5 (V)
